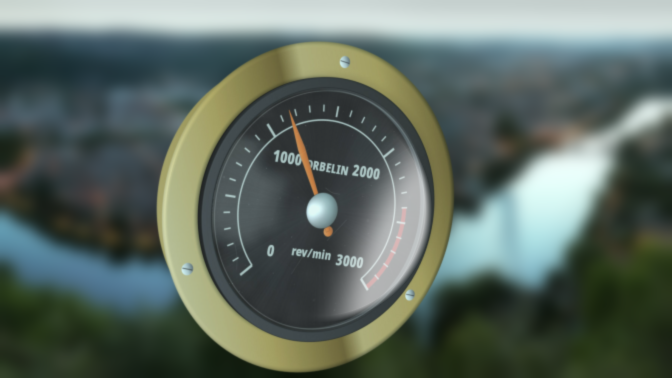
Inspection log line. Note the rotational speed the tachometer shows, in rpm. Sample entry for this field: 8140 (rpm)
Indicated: 1150 (rpm)
